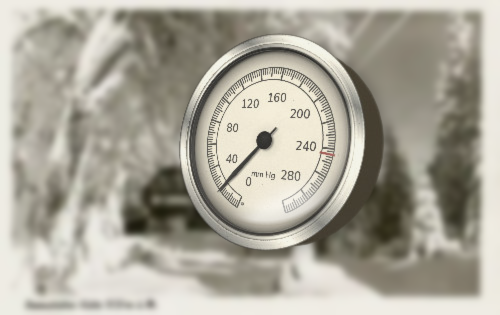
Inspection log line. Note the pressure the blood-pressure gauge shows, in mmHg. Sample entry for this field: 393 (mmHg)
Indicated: 20 (mmHg)
